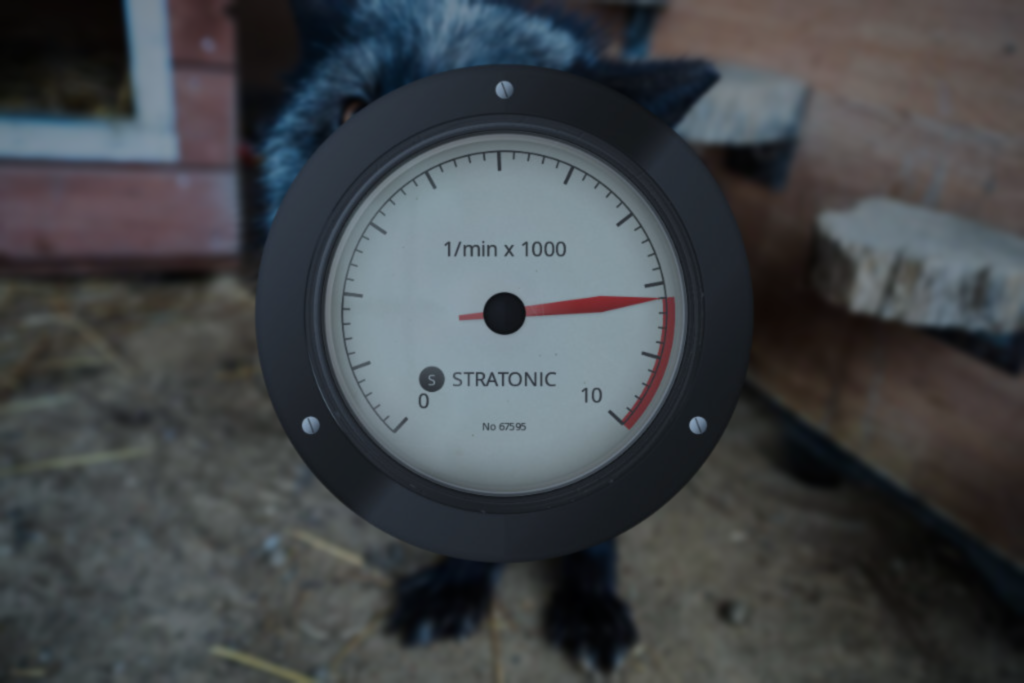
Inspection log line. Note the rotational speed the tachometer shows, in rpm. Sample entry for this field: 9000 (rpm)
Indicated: 8200 (rpm)
